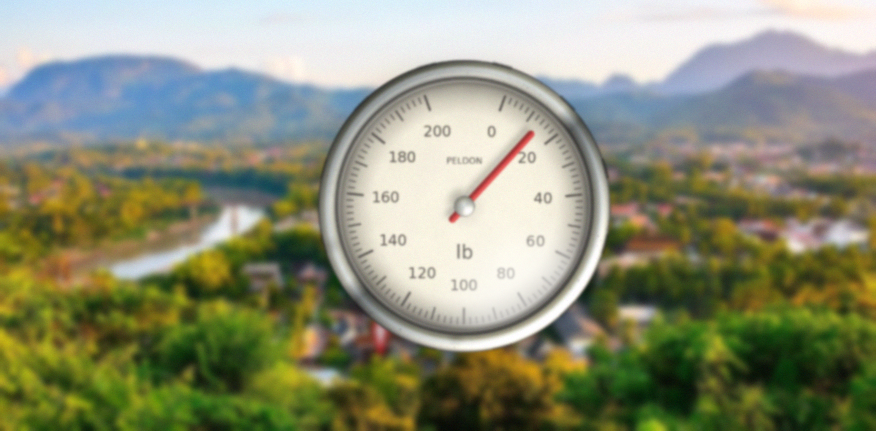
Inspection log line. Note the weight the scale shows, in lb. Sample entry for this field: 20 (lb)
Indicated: 14 (lb)
